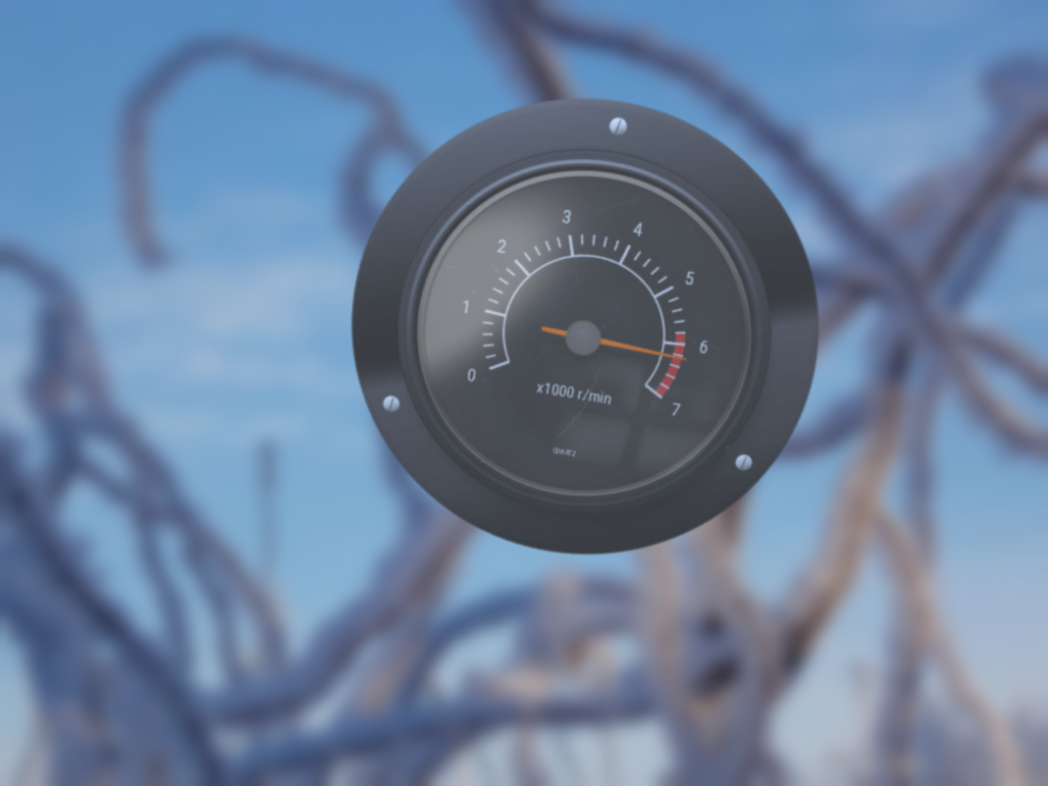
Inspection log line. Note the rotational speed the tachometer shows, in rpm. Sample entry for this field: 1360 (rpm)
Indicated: 6200 (rpm)
